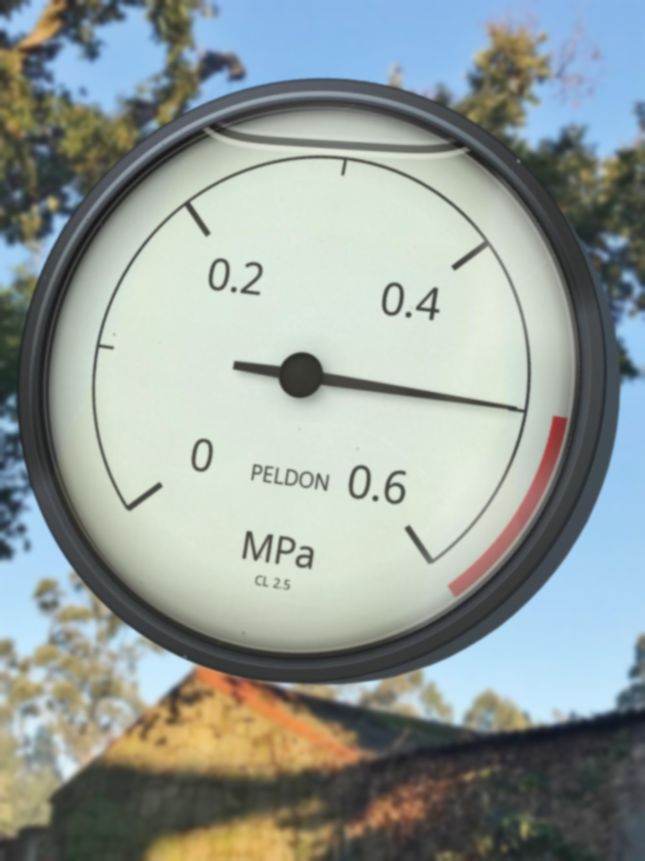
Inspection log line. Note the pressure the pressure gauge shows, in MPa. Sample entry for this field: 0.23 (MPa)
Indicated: 0.5 (MPa)
